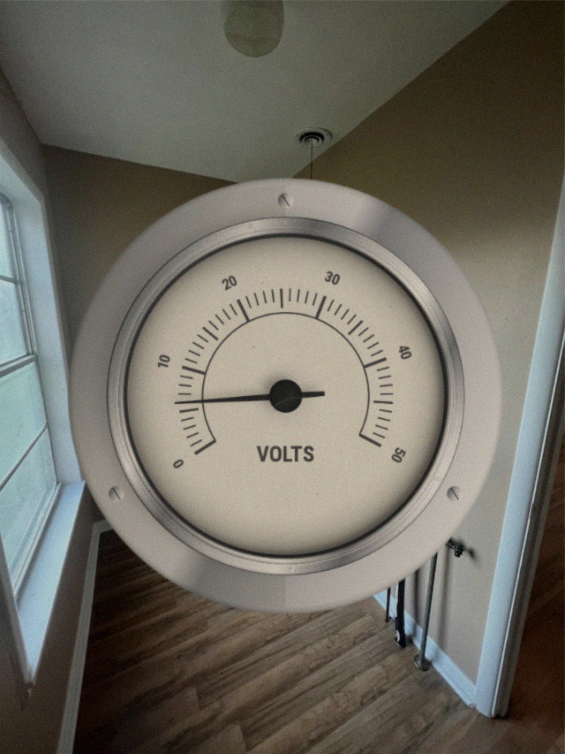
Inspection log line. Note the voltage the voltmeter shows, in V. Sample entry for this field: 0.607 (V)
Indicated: 6 (V)
